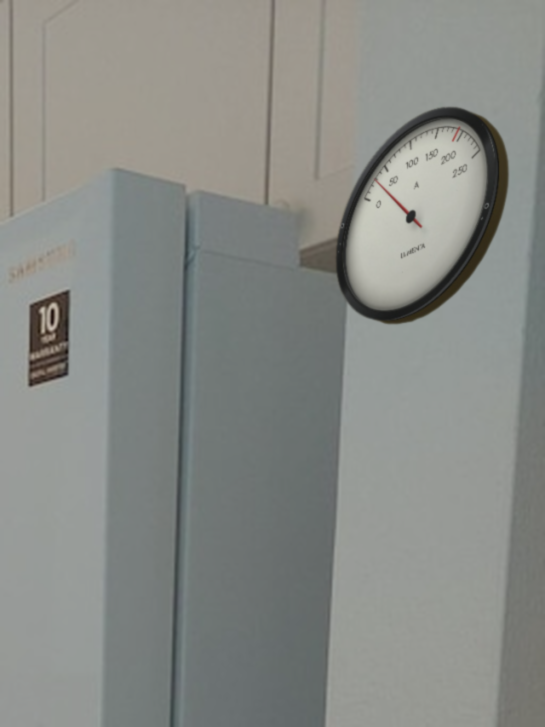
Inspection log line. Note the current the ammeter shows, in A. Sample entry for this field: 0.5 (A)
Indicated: 30 (A)
